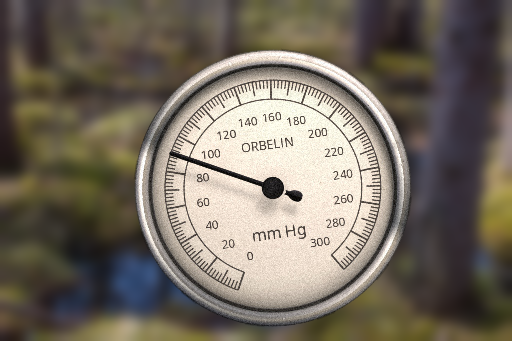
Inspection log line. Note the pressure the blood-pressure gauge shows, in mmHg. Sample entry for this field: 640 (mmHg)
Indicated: 90 (mmHg)
